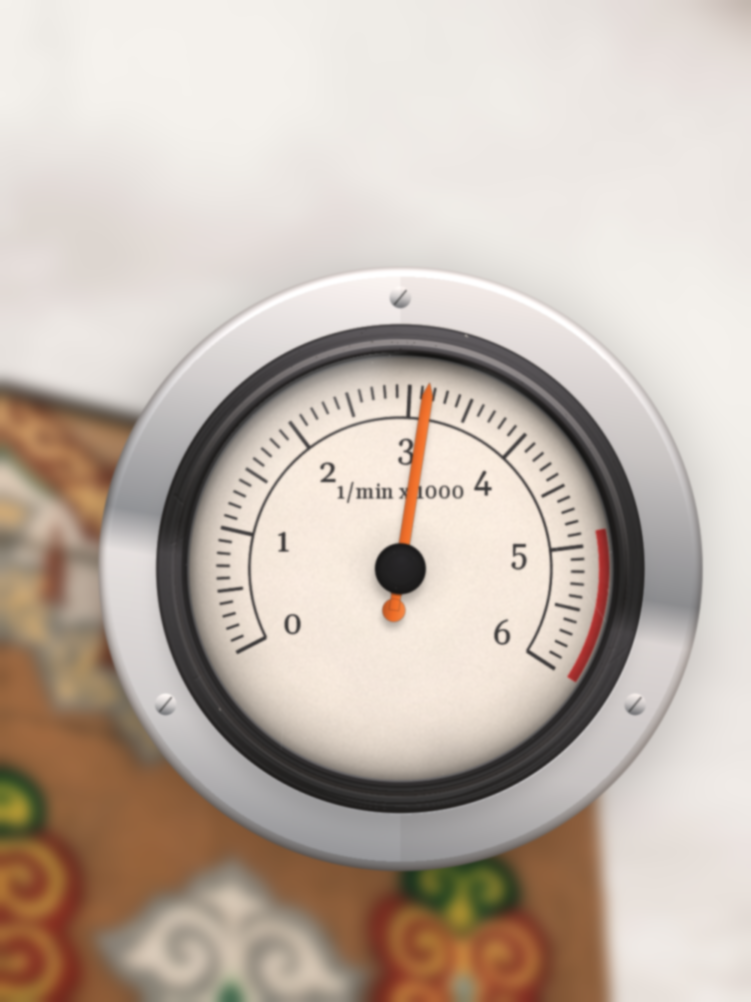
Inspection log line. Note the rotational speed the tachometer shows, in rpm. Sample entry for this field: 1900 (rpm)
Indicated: 3150 (rpm)
